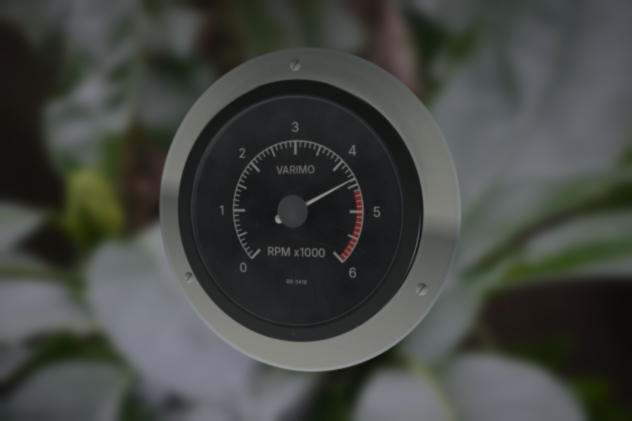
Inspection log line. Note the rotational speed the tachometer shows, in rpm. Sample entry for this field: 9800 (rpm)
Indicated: 4400 (rpm)
